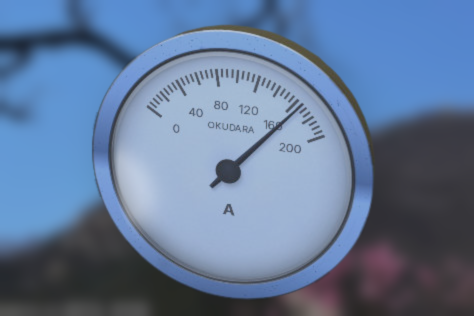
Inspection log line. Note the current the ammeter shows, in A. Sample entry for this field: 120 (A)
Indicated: 165 (A)
